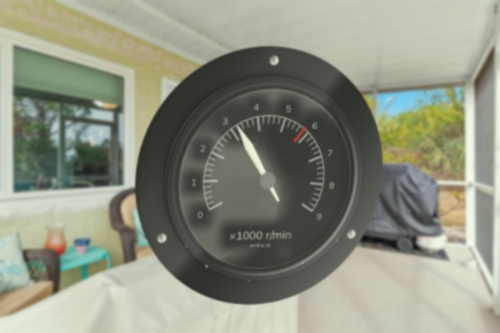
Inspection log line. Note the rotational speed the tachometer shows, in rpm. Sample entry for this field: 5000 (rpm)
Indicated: 3200 (rpm)
